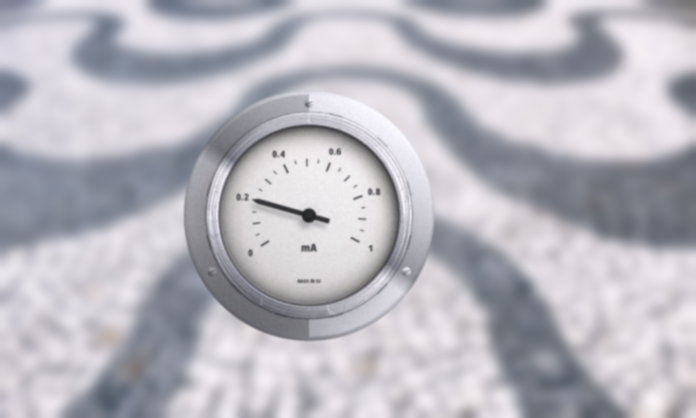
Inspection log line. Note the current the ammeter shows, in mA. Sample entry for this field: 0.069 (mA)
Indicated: 0.2 (mA)
